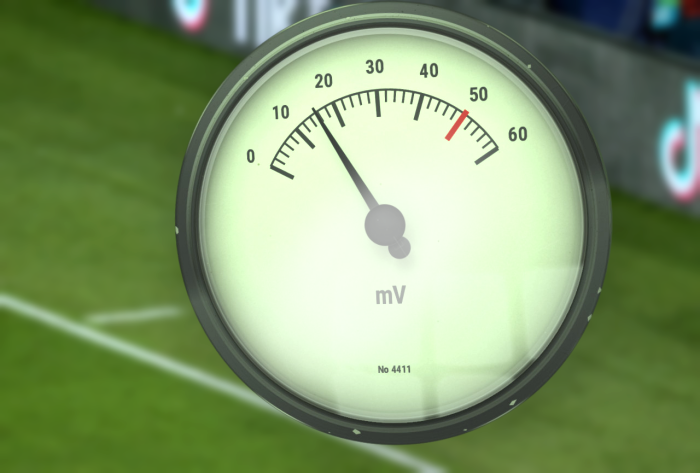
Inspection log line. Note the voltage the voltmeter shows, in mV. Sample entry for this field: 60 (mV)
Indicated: 16 (mV)
